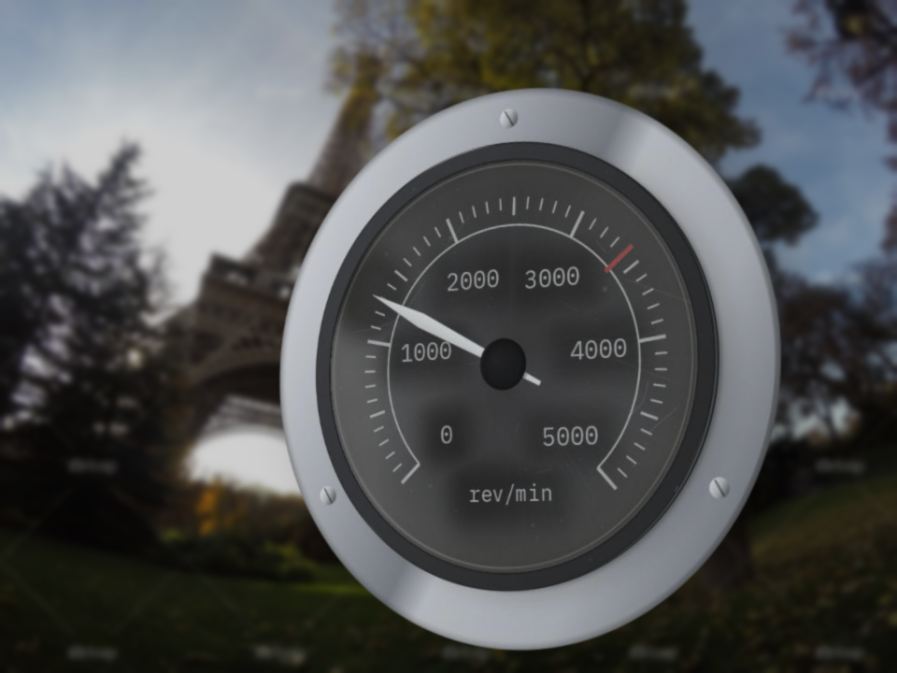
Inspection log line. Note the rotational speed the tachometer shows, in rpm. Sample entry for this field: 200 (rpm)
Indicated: 1300 (rpm)
